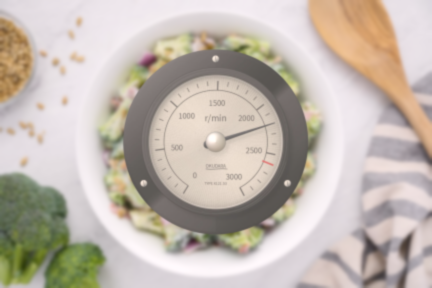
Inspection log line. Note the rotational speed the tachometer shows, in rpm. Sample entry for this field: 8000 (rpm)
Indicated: 2200 (rpm)
